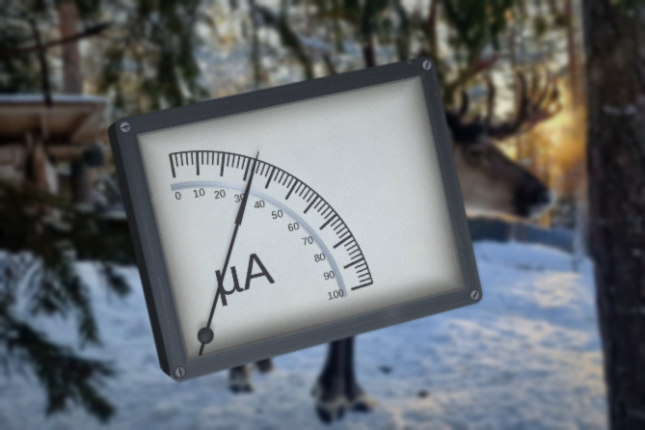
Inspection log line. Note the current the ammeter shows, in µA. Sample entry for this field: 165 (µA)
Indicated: 32 (µA)
